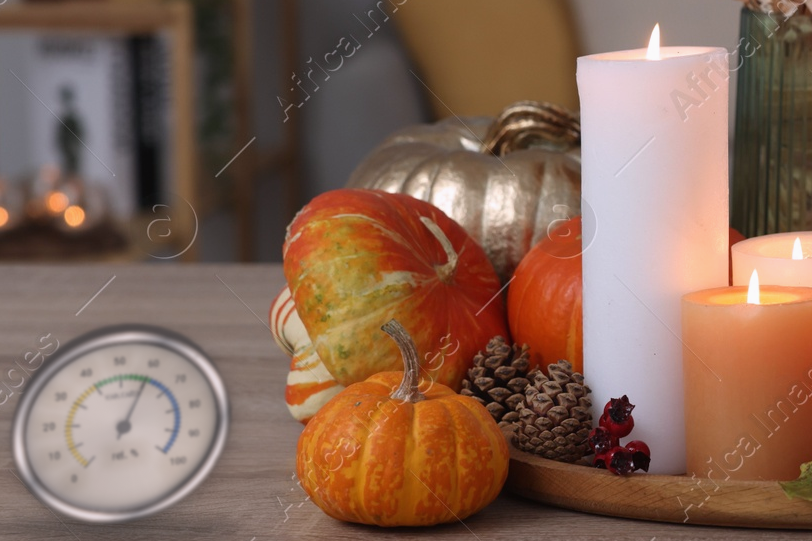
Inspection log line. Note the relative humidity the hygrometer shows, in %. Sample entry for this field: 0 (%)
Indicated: 60 (%)
